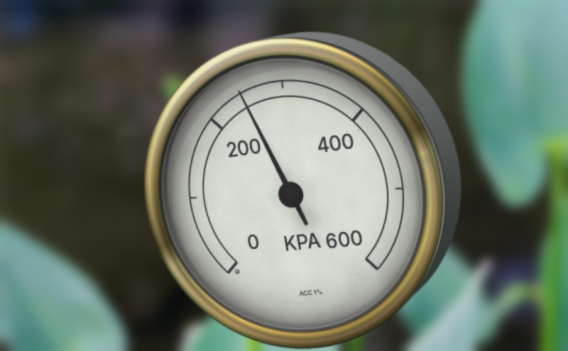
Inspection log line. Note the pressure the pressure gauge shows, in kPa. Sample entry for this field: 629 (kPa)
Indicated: 250 (kPa)
